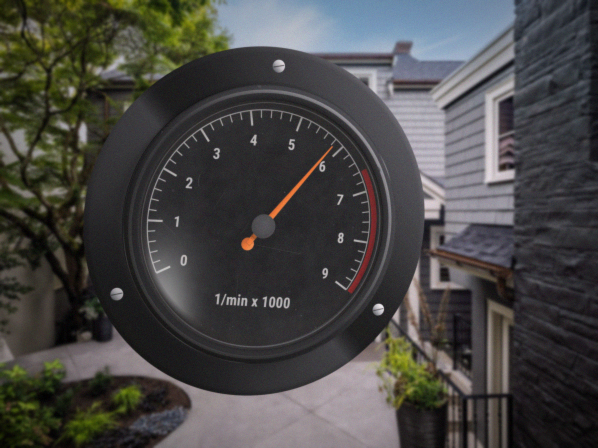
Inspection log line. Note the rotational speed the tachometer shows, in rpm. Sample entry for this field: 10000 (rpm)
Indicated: 5800 (rpm)
